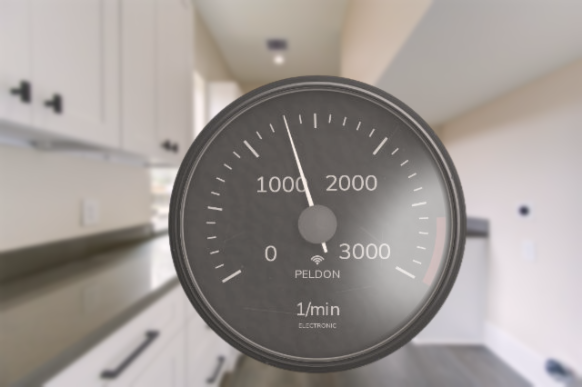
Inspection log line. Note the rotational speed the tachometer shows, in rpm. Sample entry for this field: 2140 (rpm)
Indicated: 1300 (rpm)
